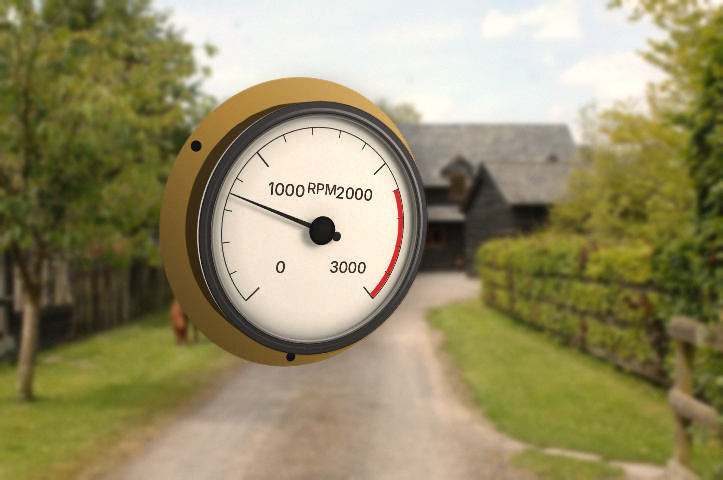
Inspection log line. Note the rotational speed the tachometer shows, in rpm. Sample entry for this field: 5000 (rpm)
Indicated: 700 (rpm)
